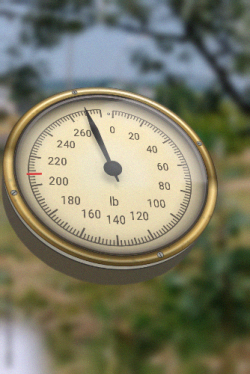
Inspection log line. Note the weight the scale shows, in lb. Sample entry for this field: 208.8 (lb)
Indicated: 270 (lb)
